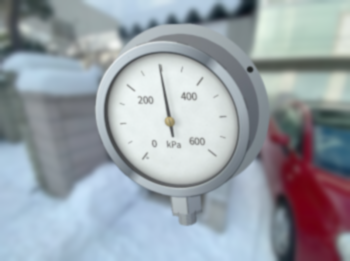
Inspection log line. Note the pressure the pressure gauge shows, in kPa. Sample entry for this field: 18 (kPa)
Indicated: 300 (kPa)
